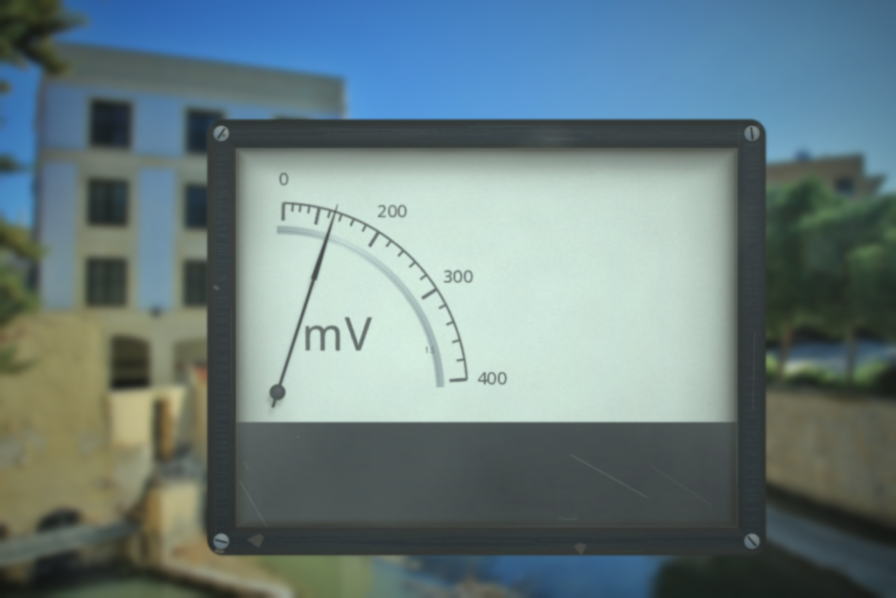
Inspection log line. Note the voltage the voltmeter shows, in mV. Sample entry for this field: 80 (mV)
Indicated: 130 (mV)
